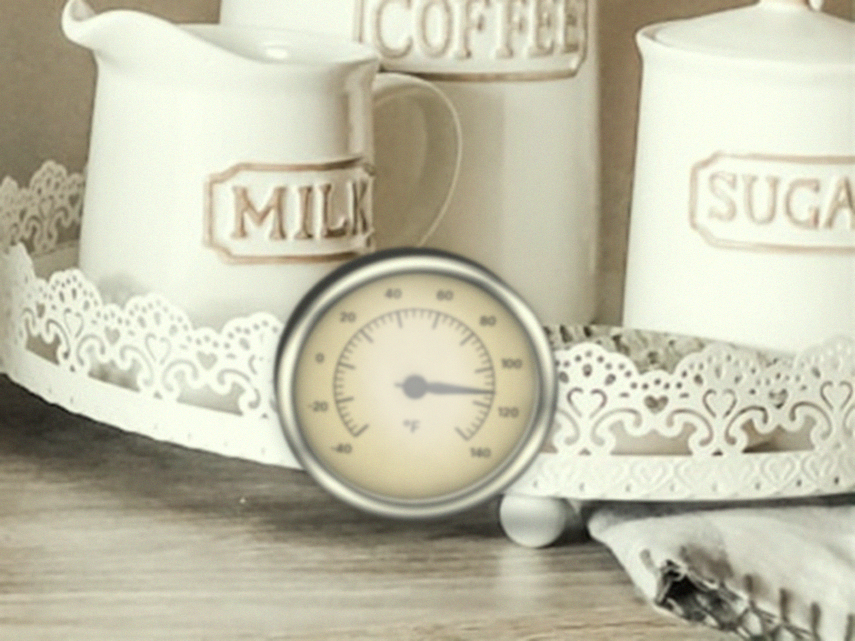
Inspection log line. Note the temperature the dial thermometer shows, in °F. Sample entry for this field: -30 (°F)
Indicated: 112 (°F)
